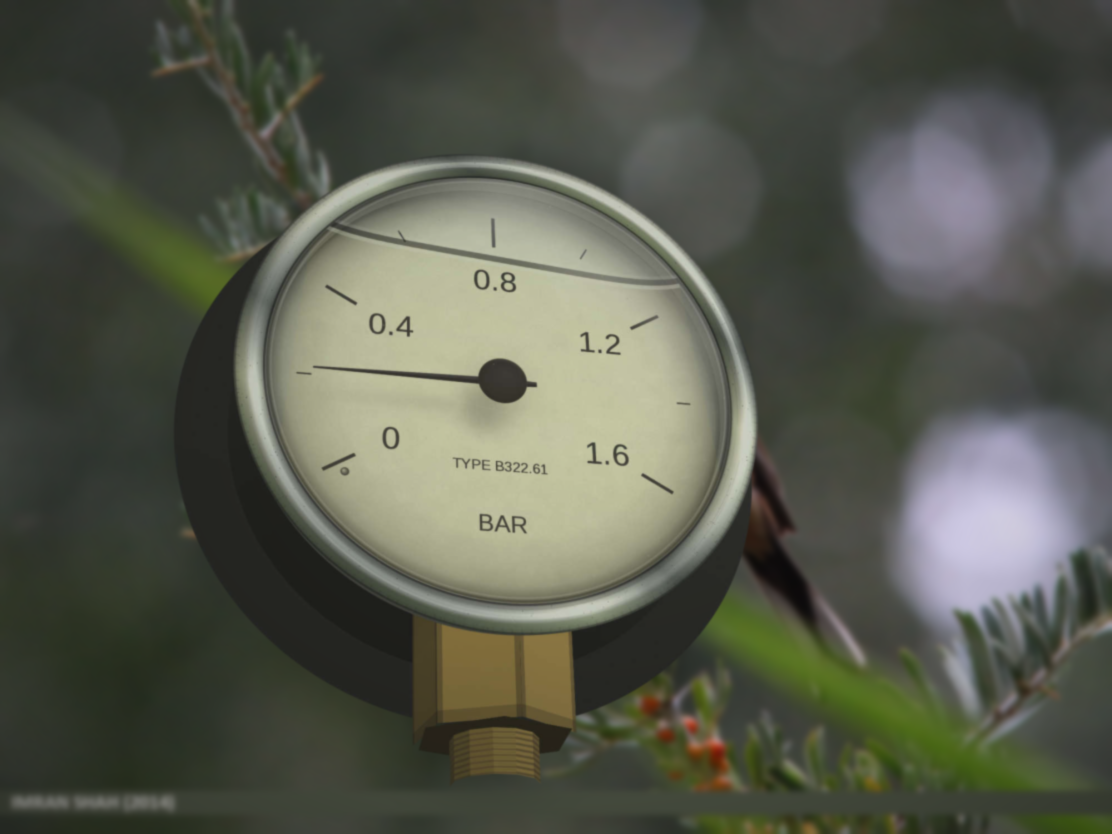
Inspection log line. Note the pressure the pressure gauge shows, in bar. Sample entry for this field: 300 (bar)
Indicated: 0.2 (bar)
